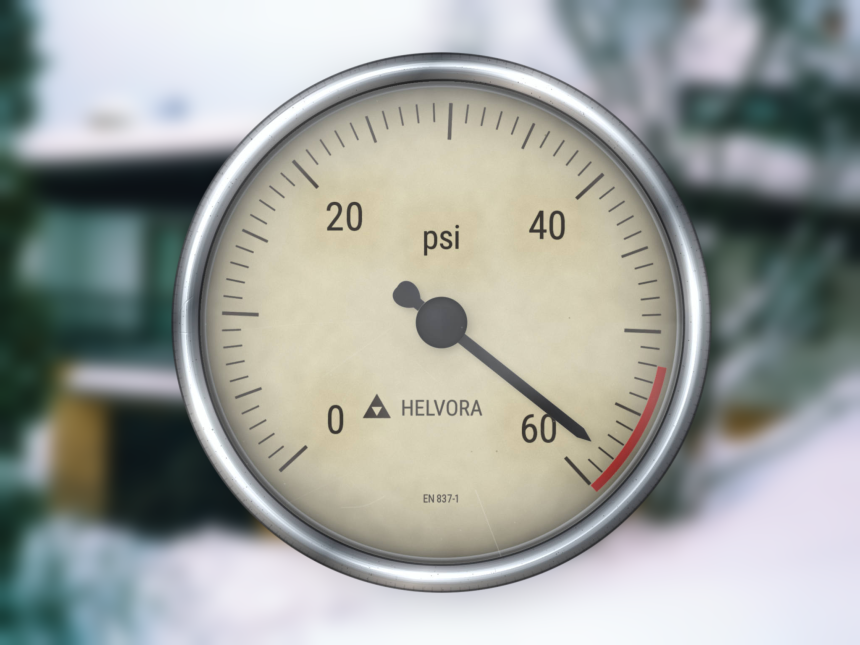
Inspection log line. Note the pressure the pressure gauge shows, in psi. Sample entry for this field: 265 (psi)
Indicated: 58 (psi)
